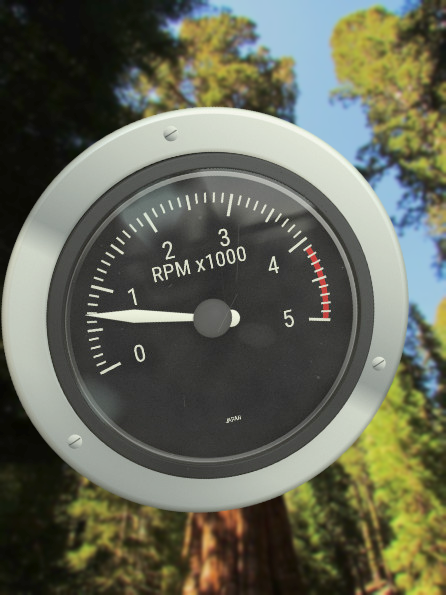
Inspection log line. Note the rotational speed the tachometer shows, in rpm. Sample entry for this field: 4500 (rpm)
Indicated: 700 (rpm)
